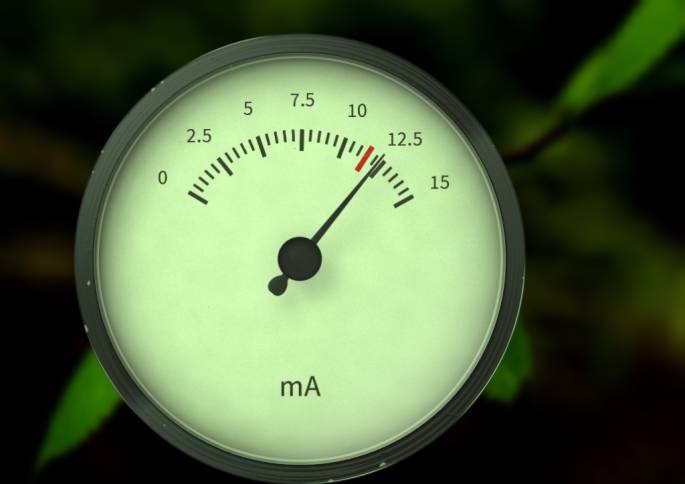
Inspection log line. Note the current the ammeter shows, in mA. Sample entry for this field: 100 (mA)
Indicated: 12.25 (mA)
